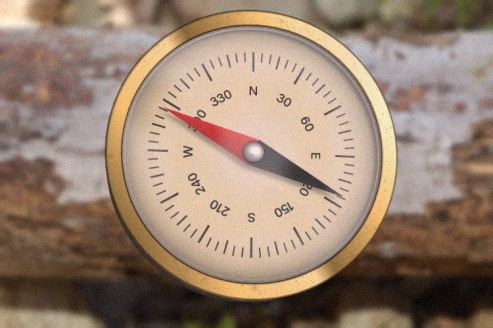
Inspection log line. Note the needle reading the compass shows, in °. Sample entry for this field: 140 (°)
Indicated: 295 (°)
